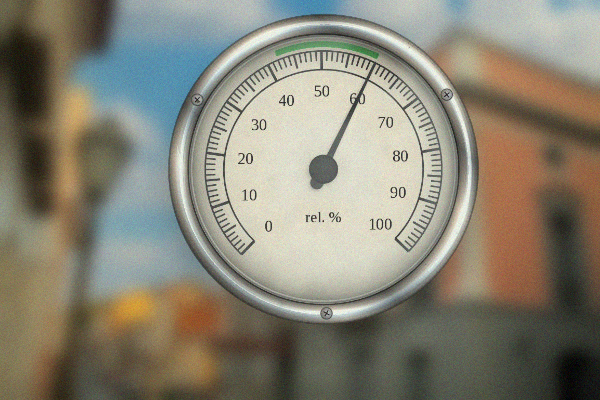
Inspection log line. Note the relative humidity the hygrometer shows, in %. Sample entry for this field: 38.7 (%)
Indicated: 60 (%)
